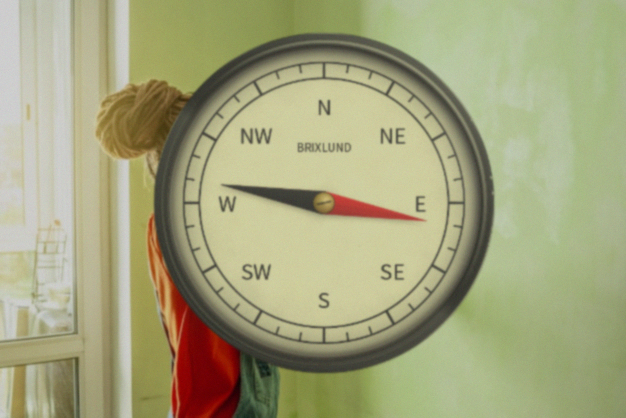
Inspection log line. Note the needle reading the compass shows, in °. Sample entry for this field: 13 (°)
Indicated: 100 (°)
